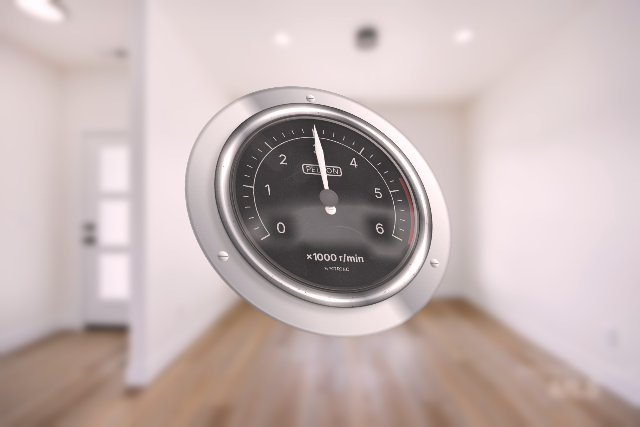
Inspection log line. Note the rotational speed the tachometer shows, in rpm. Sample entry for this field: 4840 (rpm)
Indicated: 3000 (rpm)
